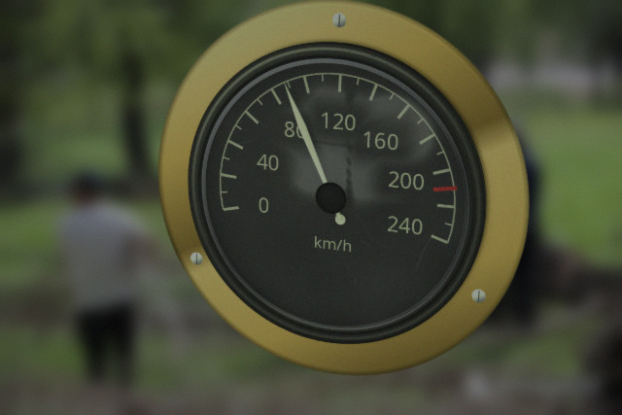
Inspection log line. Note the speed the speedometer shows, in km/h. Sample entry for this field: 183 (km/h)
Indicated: 90 (km/h)
